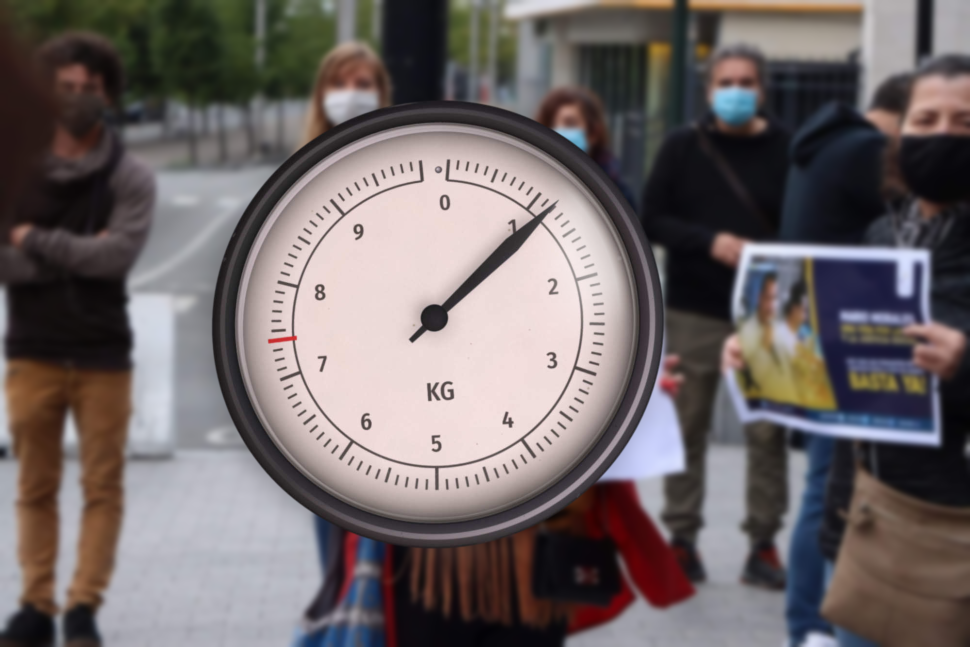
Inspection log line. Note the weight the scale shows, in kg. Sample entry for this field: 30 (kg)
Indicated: 1.2 (kg)
